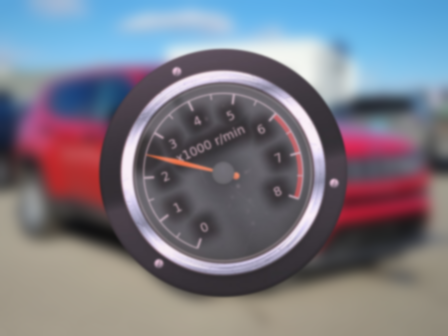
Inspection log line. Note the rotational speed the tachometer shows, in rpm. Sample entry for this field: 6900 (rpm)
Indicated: 2500 (rpm)
